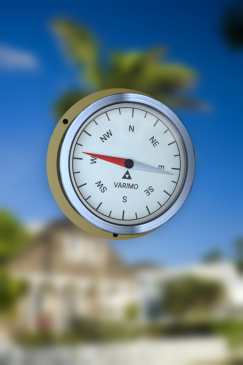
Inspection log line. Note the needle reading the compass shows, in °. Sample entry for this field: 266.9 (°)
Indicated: 277.5 (°)
